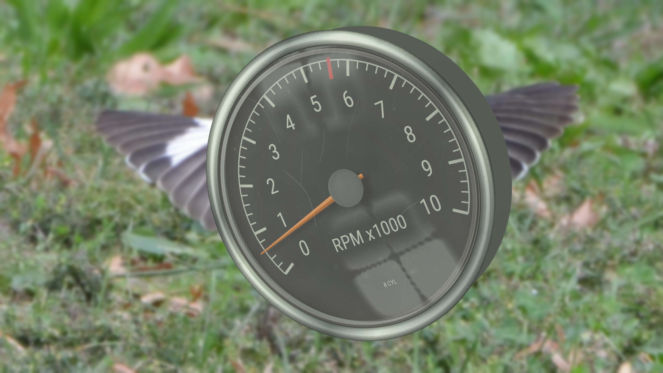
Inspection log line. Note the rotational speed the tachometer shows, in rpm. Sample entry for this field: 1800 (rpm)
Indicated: 600 (rpm)
